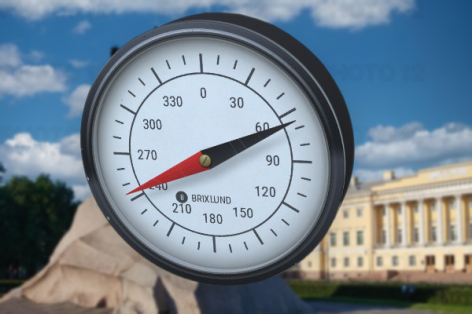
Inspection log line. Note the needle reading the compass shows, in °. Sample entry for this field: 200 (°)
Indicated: 245 (°)
